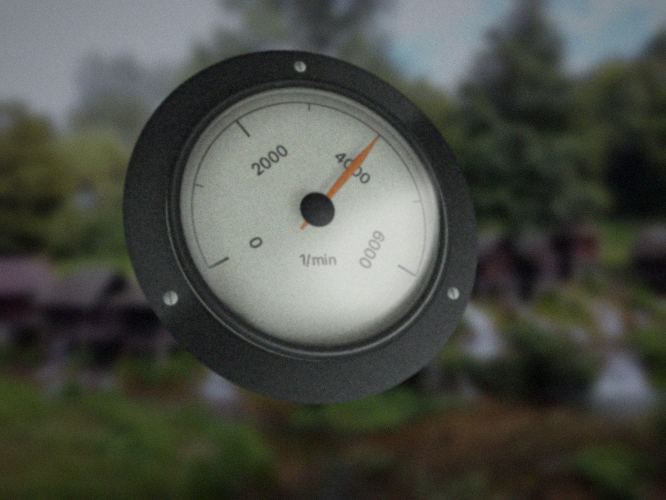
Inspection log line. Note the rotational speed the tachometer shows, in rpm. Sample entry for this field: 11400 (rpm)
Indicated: 4000 (rpm)
